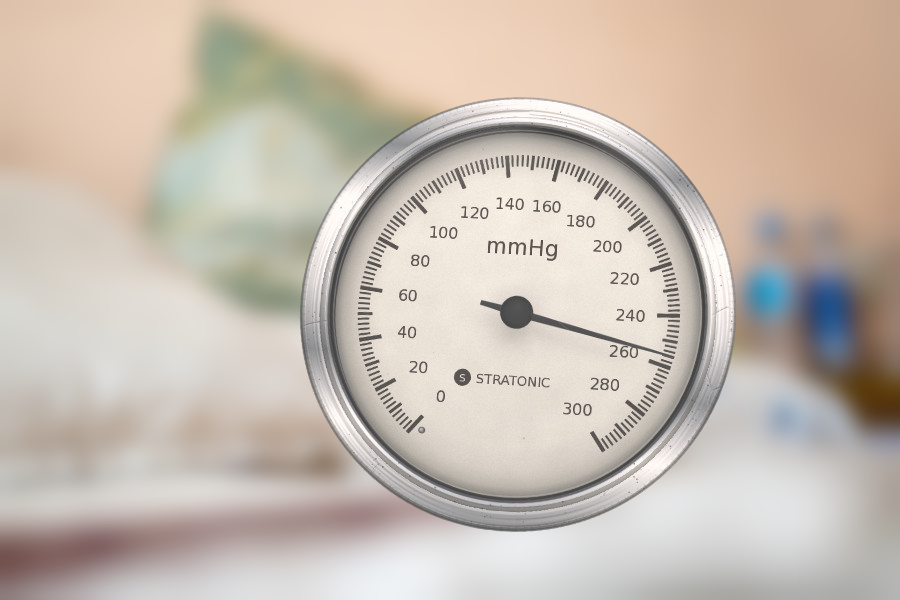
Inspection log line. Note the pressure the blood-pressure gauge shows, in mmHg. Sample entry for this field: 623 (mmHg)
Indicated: 256 (mmHg)
